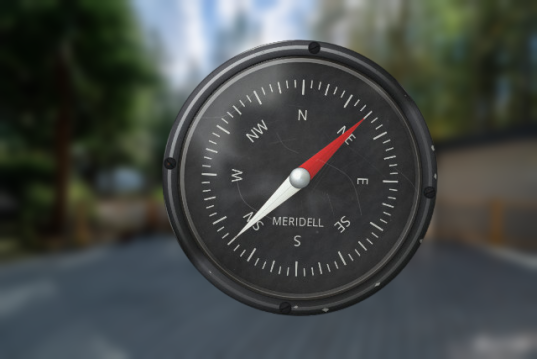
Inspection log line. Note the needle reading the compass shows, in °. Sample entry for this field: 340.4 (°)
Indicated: 45 (°)
